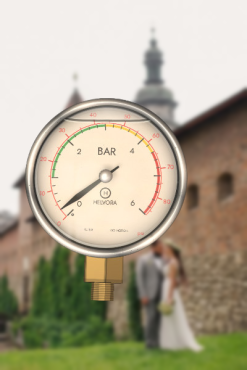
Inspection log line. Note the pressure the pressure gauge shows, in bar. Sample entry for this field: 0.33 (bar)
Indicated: 0.2 (bar)
